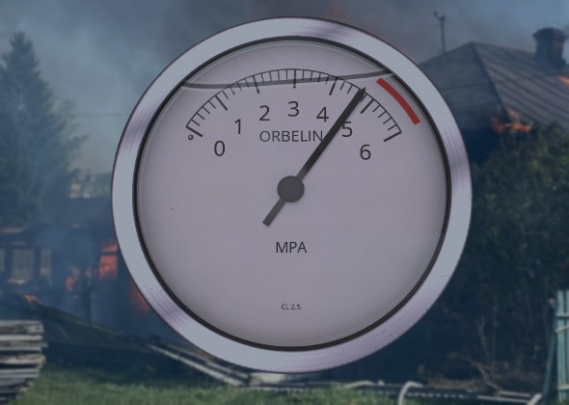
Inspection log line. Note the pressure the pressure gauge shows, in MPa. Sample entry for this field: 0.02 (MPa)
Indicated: 4.7 (MPa)
